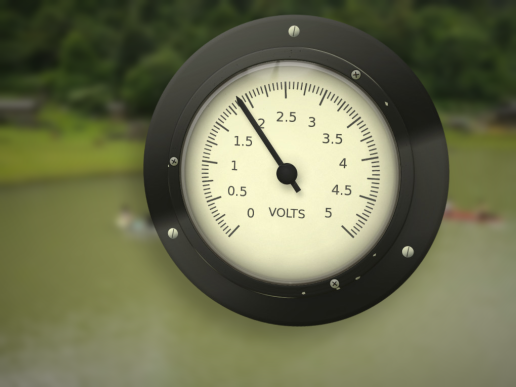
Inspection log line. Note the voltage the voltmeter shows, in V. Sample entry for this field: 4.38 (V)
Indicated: 1.9 (V)
